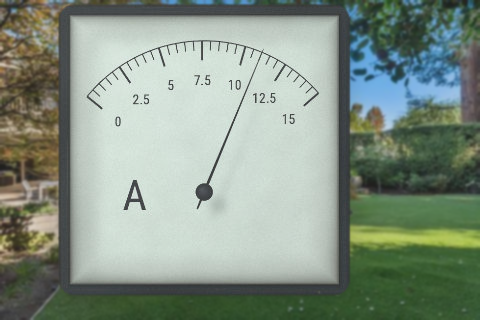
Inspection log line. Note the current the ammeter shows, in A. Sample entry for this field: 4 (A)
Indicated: 11 (A)
